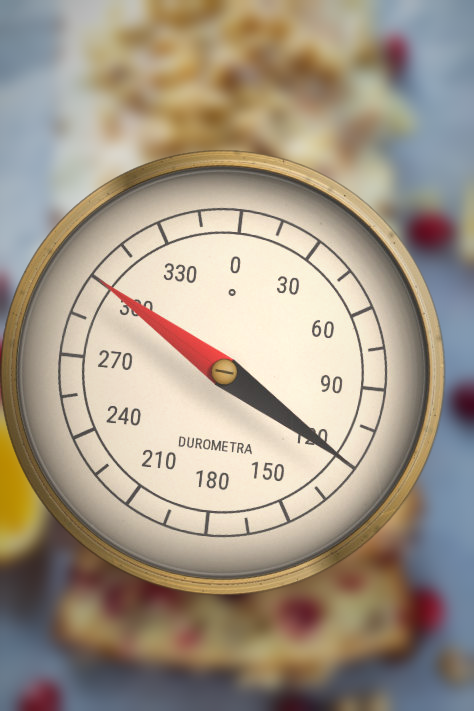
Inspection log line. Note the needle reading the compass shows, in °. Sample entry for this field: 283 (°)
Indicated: 300 (°)
